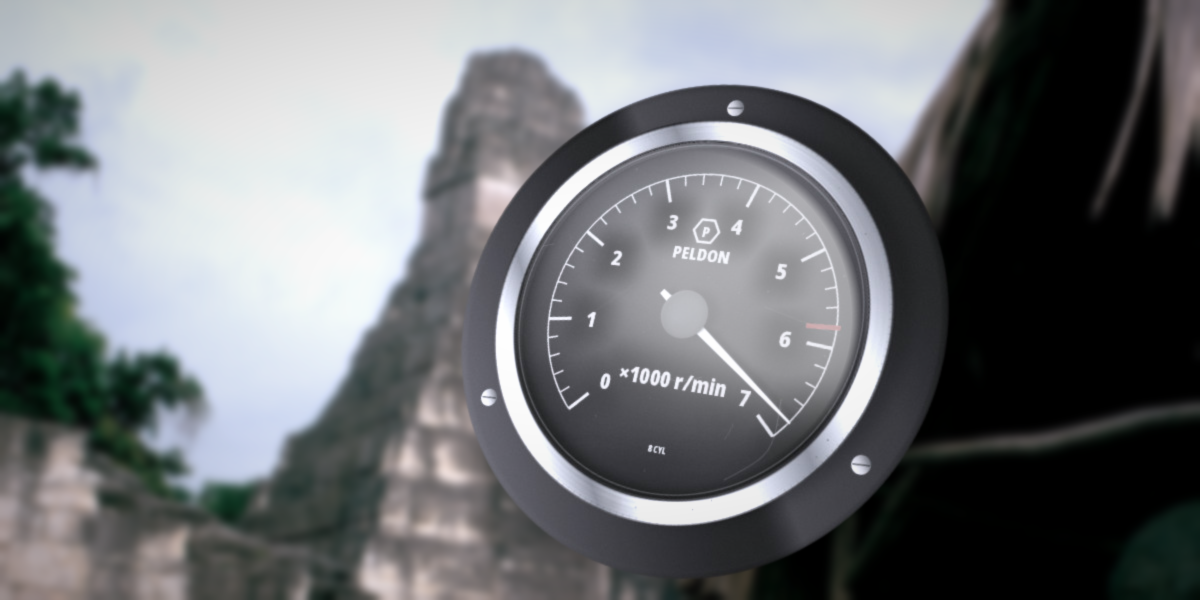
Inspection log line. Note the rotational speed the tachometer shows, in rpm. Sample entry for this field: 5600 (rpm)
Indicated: 6800 (rpm)
